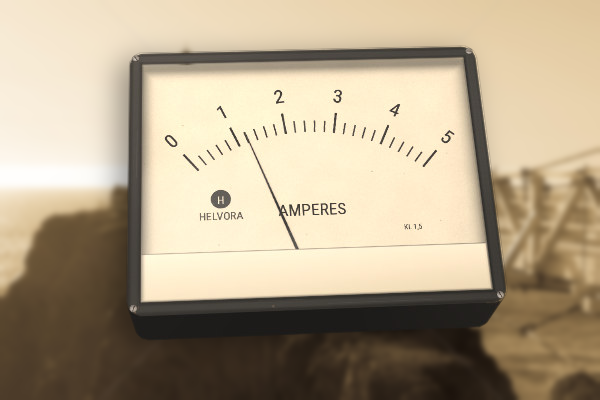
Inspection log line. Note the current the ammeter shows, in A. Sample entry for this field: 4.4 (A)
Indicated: 1.2 (A)
